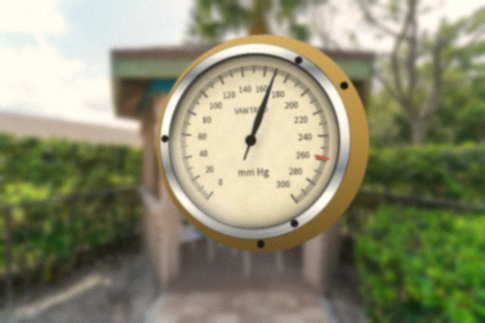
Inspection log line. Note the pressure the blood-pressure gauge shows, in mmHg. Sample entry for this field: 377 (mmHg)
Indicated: 170 (mmHg)
